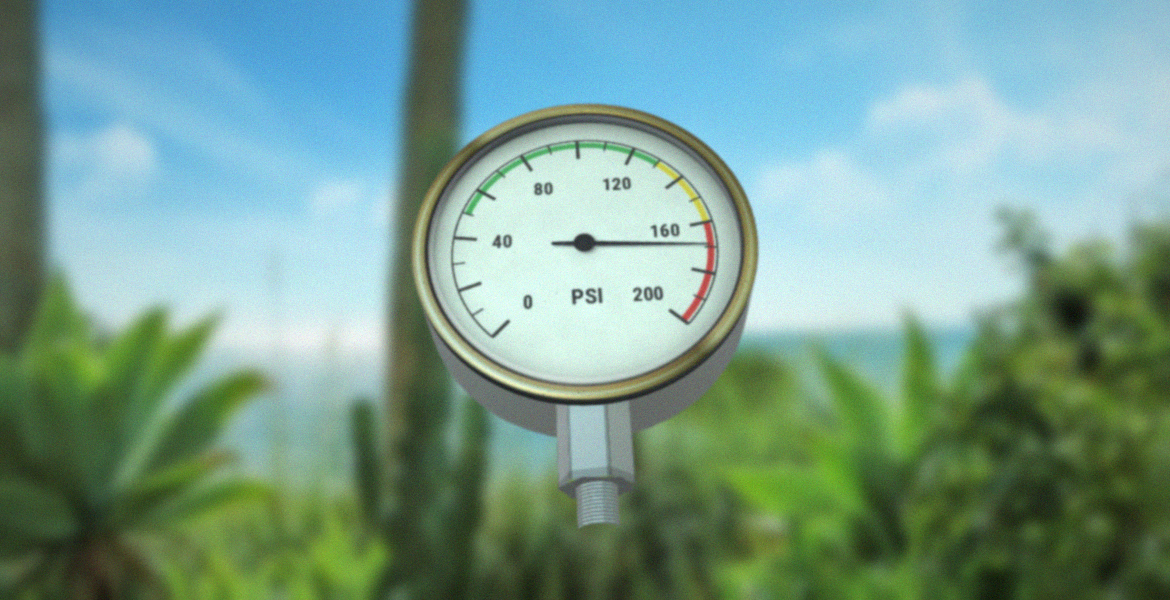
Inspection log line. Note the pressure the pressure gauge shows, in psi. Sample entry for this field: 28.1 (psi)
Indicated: 170 (psi)
